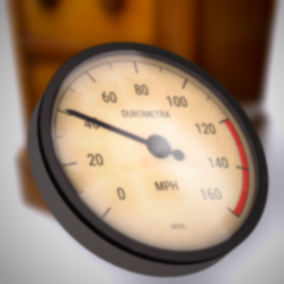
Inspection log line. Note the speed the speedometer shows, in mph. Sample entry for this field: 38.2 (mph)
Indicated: 40 (mph)
